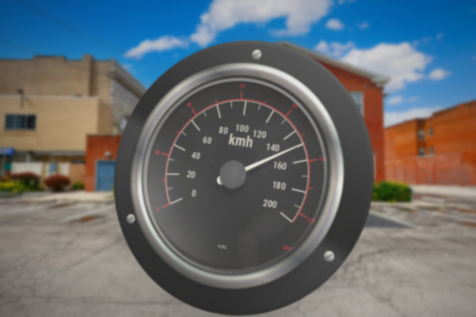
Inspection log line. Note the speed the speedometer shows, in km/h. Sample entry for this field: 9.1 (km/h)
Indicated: 150 (km/h)
